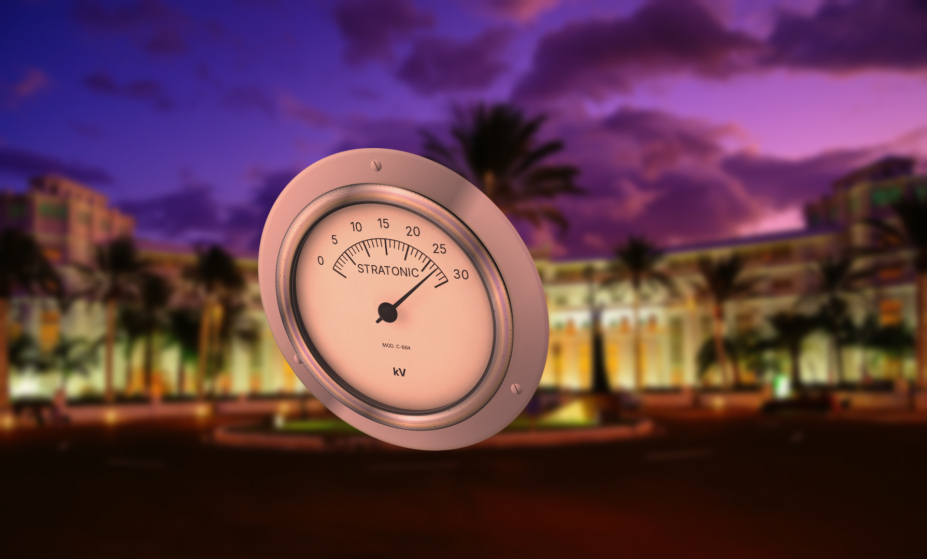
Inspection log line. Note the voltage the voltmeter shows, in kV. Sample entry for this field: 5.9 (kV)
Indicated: 27 (kV)
